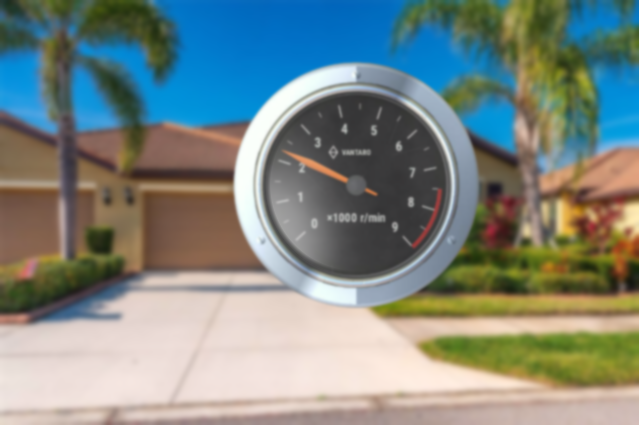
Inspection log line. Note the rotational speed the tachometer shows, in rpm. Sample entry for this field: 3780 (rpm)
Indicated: 2250 (rpm)
